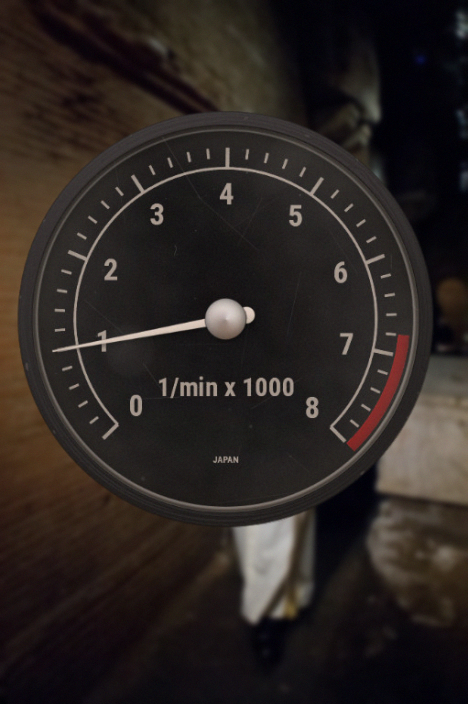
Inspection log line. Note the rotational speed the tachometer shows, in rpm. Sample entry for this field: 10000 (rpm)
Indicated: 1000 (rpm)
